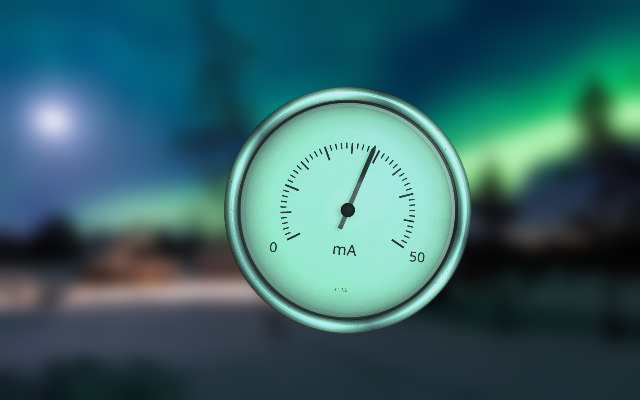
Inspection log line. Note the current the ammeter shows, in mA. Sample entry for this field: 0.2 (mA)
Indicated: 29 (mA)
